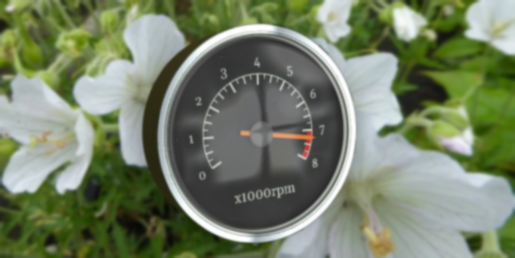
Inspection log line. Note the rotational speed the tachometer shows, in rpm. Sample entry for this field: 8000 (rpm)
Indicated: 7250 (rpm)
